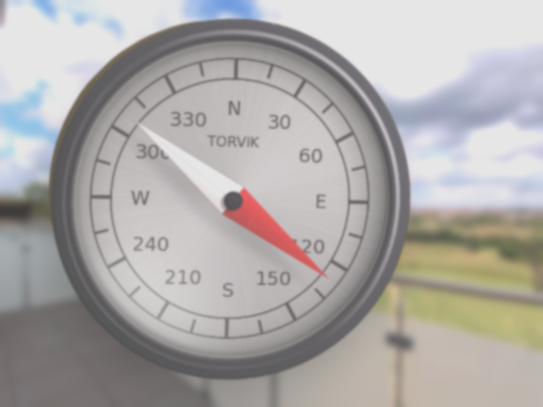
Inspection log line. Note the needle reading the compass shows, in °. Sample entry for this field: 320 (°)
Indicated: 127.5 (°)
